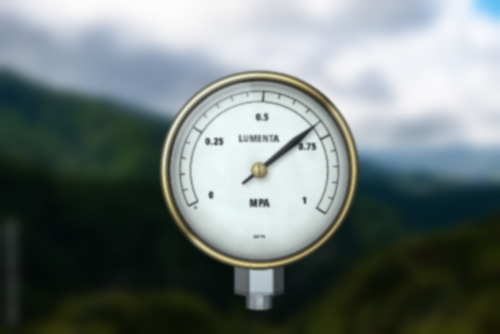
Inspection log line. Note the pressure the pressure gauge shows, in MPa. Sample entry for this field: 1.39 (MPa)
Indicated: 0.7 (MPa)
